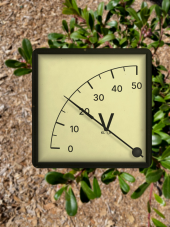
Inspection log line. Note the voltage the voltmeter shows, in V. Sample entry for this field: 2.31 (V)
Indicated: 20 (V)
